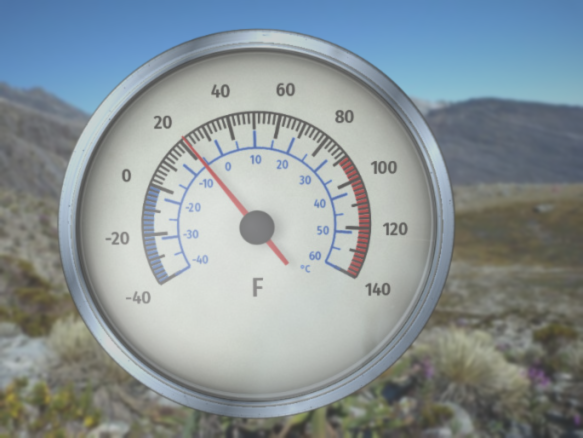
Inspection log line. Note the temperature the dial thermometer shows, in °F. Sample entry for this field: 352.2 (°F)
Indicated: 22 (°F)
